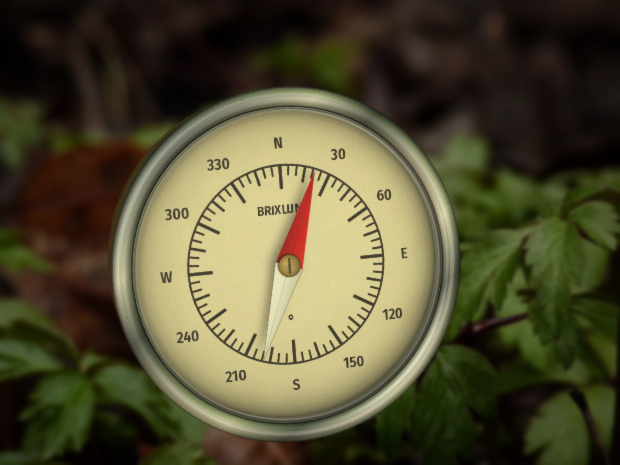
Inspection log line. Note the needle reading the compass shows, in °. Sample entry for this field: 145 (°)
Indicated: 20 (°)
